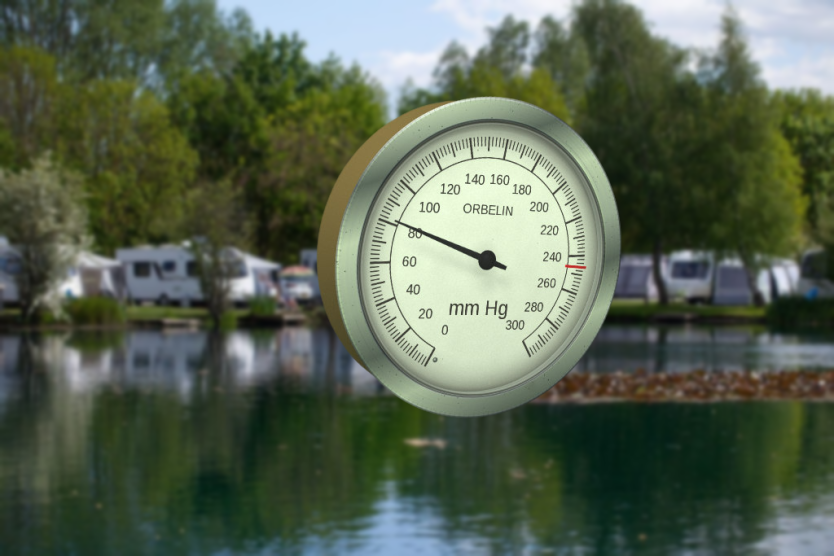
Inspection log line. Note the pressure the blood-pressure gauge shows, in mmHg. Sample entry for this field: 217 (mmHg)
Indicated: 82 (mmHg)
